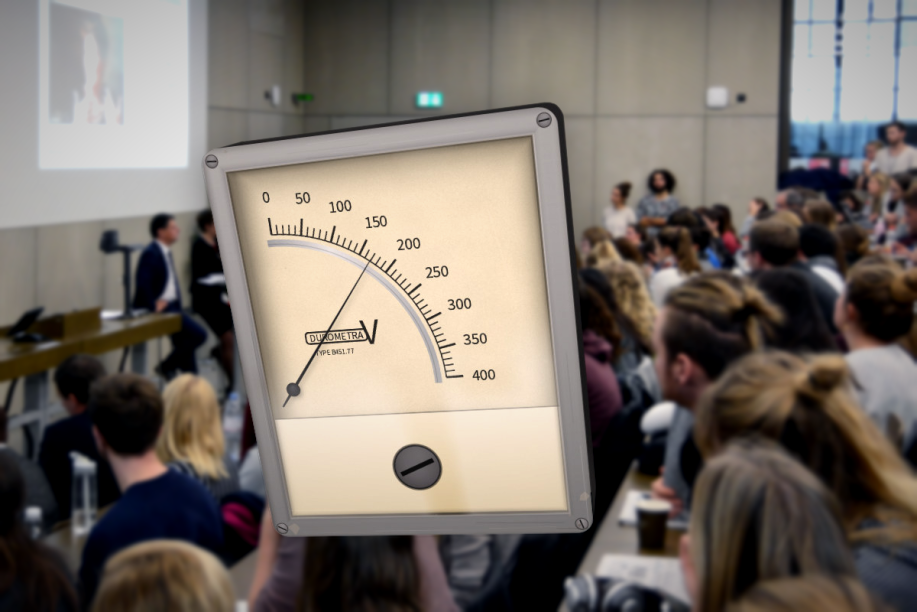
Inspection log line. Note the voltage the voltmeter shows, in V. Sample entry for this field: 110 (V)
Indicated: 170 (V)
